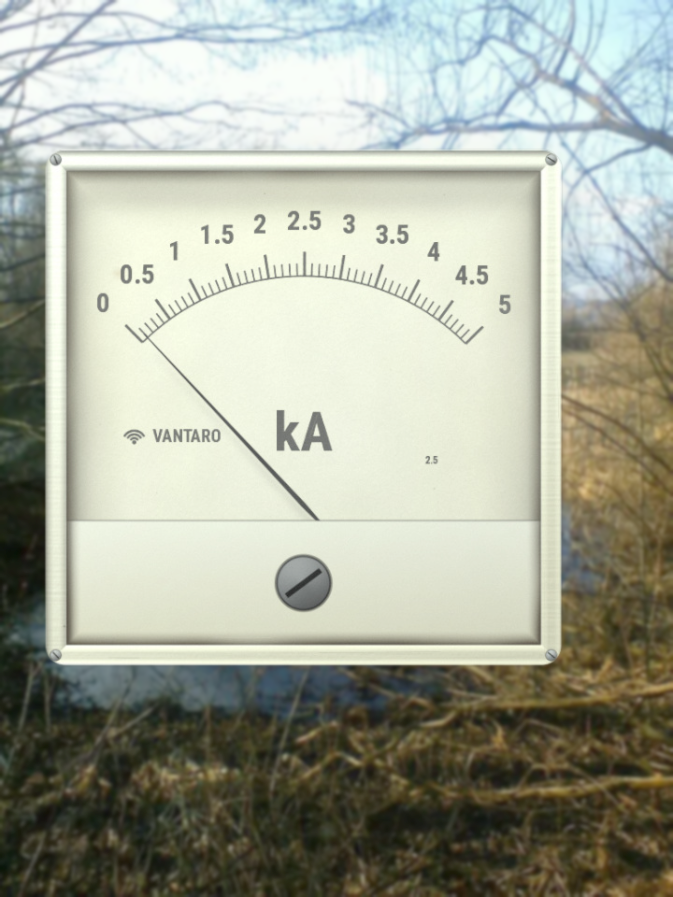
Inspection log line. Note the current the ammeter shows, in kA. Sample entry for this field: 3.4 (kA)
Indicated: 0.1 (kA)
